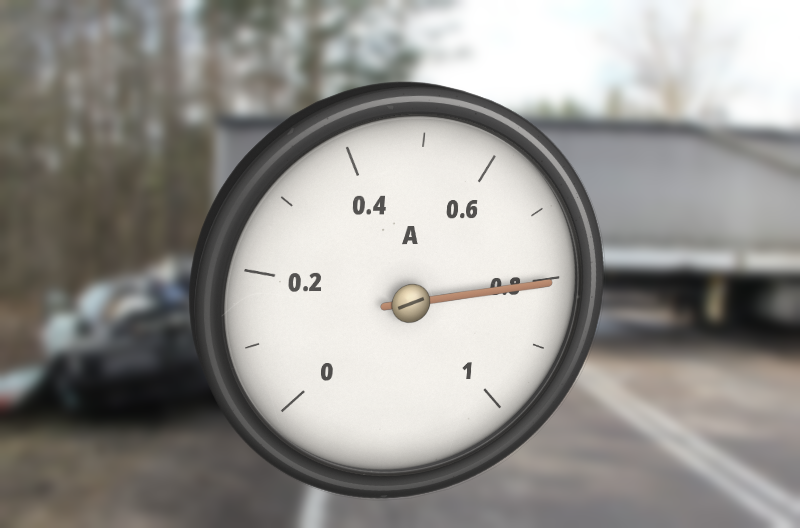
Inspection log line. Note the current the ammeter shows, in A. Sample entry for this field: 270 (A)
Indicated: 0.8 (A)
